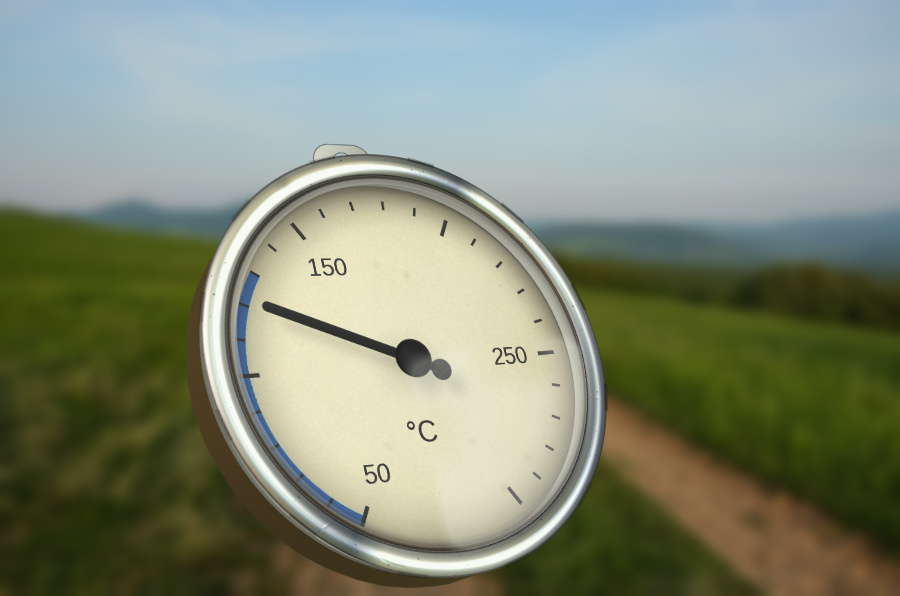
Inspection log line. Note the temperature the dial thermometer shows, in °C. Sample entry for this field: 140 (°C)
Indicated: 120 (°C)
